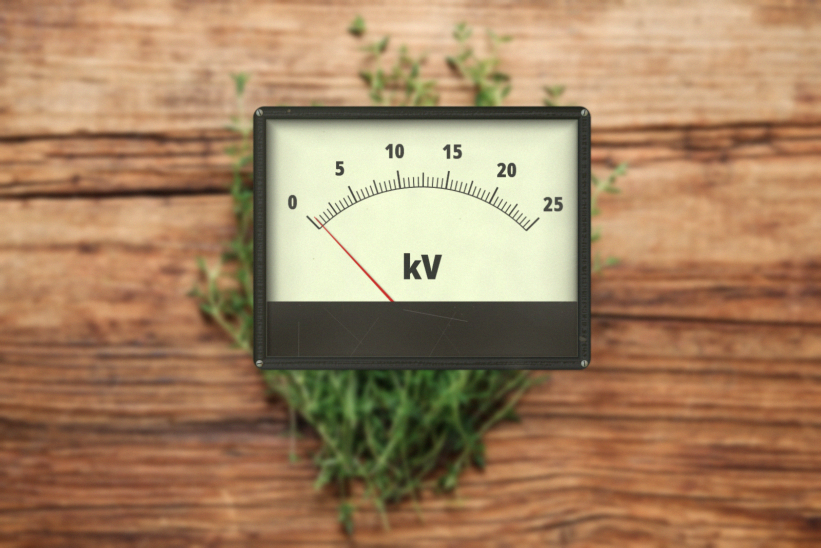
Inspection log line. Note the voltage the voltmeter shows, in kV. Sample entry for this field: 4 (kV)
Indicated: 0.5 (kV)
